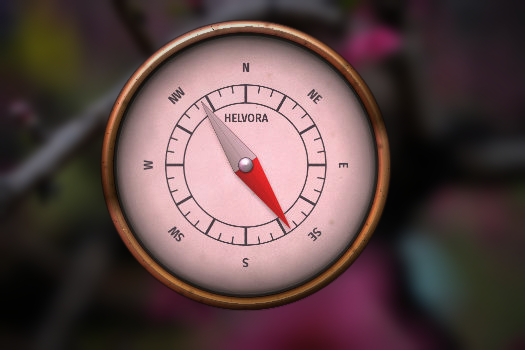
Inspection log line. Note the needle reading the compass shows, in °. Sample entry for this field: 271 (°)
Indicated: 145 (°)
